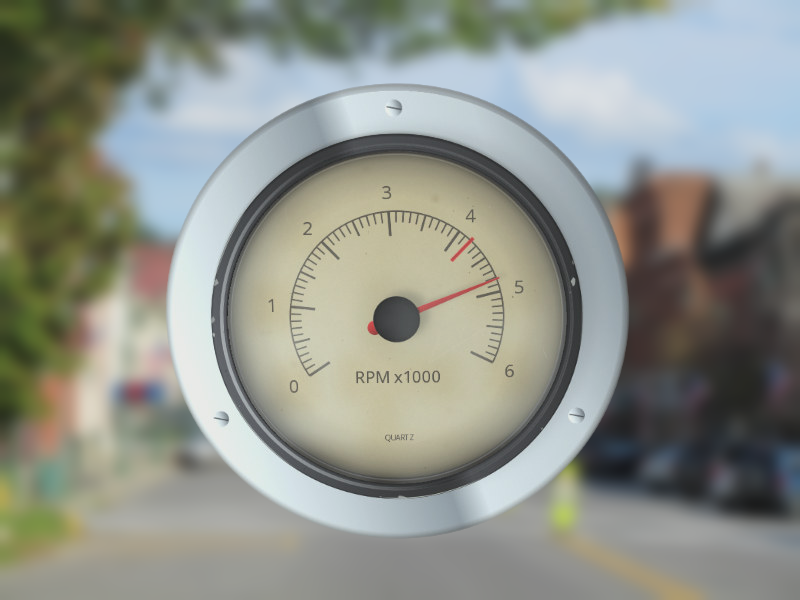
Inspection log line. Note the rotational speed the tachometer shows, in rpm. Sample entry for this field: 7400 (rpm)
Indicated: 4800 (rpm)
